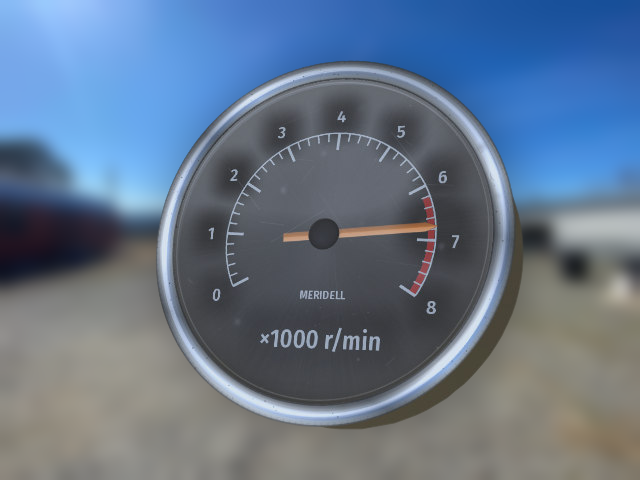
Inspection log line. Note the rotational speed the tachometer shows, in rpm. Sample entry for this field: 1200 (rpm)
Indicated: 6800 (rpm)
